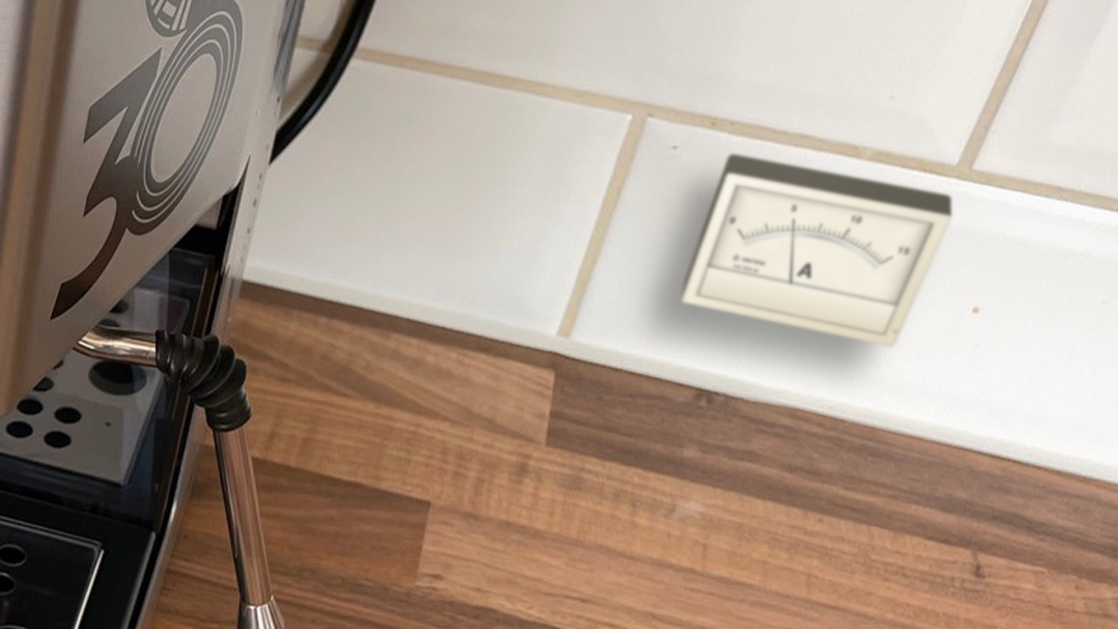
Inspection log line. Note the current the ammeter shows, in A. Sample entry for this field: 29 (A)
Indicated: 5 (A)
